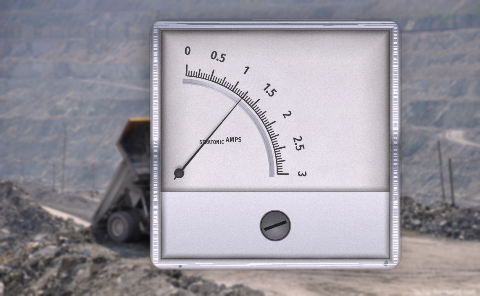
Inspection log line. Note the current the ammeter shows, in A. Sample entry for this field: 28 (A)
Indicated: 1.25 (A)
